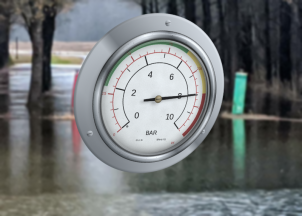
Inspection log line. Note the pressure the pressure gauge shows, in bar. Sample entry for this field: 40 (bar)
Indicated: 8 (bar)
